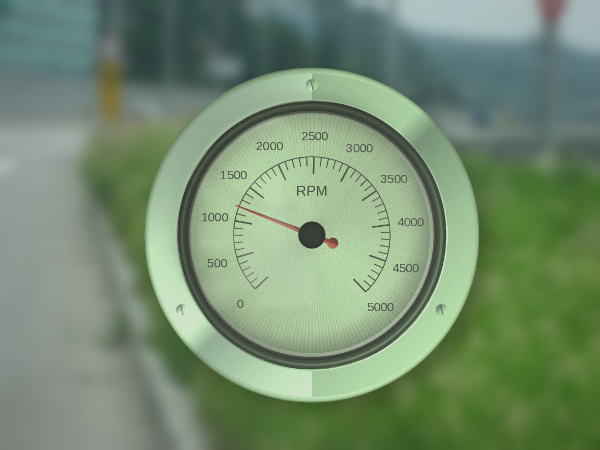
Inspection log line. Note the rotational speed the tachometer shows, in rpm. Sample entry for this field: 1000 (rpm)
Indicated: 1200 (rpm)
